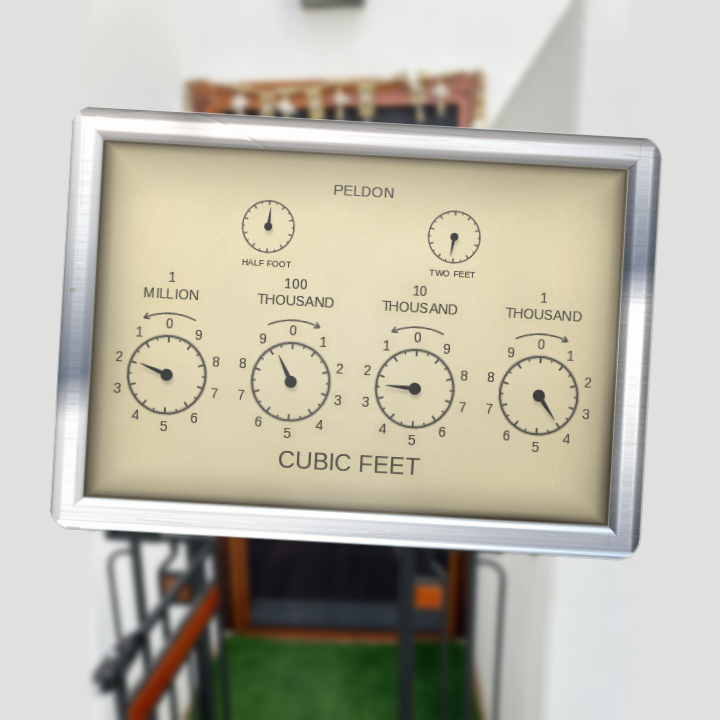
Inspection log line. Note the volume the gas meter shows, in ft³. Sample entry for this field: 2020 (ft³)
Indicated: 192400 (ft³)
